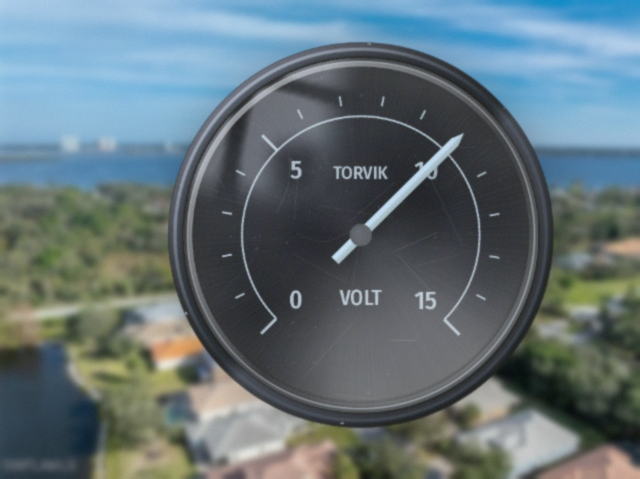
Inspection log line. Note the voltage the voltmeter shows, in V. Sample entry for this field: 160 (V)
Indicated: 10 (V)
